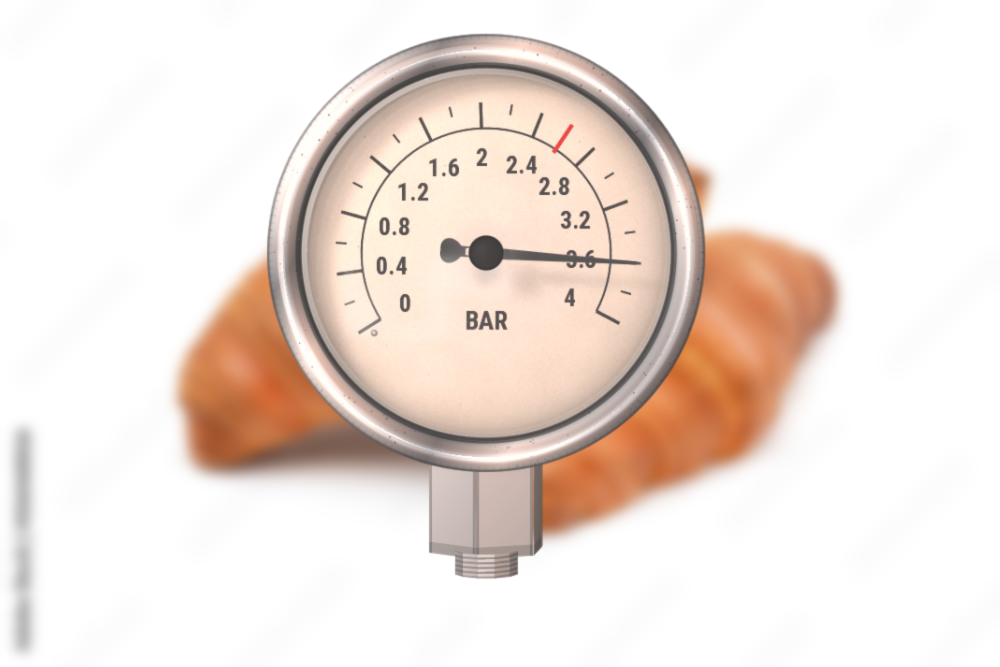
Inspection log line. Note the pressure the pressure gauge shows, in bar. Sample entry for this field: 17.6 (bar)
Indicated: 3.6 (bar)
